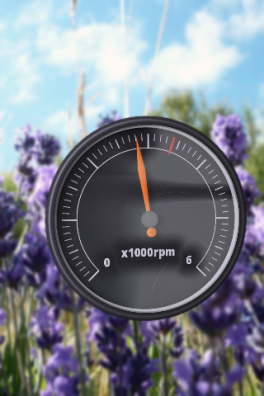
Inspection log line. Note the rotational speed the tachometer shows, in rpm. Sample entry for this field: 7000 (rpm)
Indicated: 2800 (rpm)
